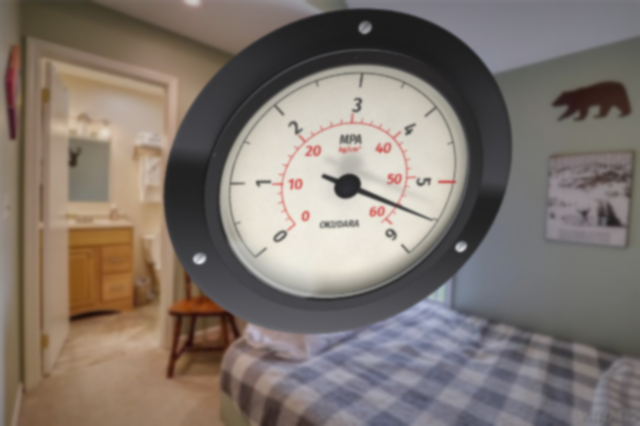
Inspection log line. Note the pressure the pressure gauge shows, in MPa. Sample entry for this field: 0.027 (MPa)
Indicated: 5.5 (MPa)
